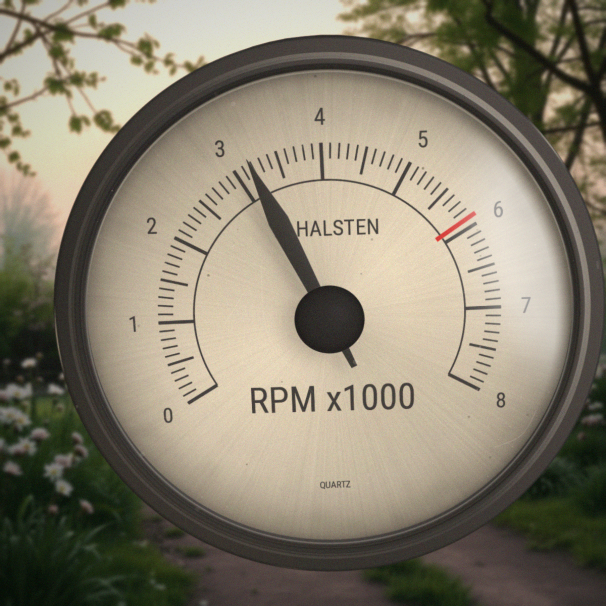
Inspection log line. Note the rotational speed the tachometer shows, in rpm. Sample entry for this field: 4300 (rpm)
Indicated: 3200 (rpm)
